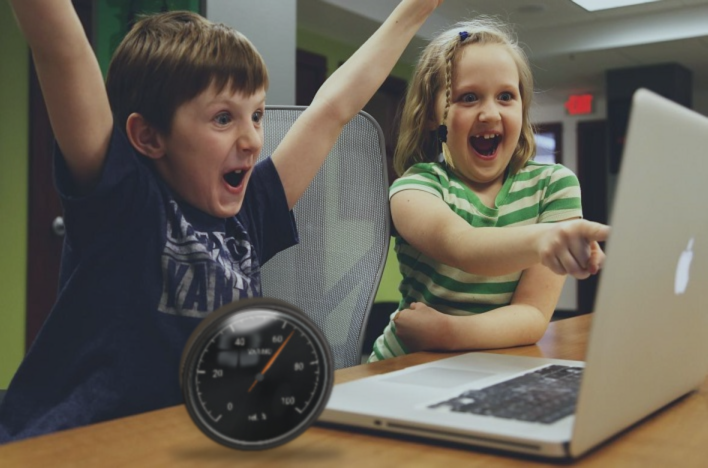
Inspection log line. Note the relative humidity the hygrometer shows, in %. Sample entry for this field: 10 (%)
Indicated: 64 (%)
